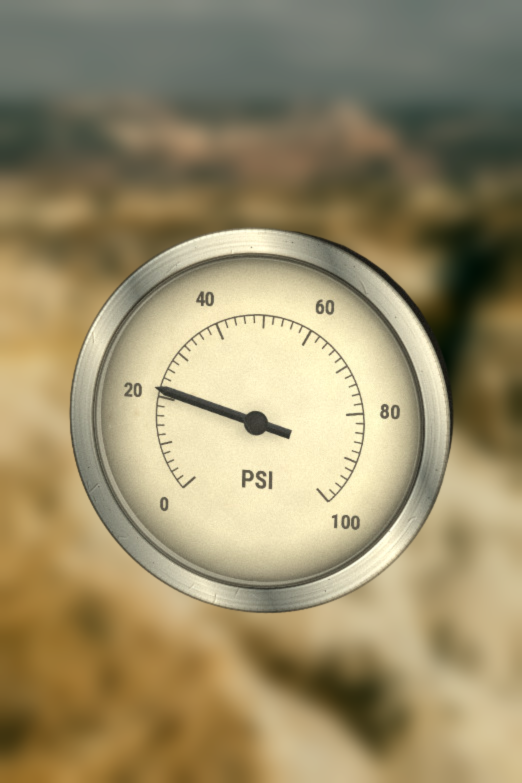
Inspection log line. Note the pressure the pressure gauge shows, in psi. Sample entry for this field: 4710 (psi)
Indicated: 22 (psi)
